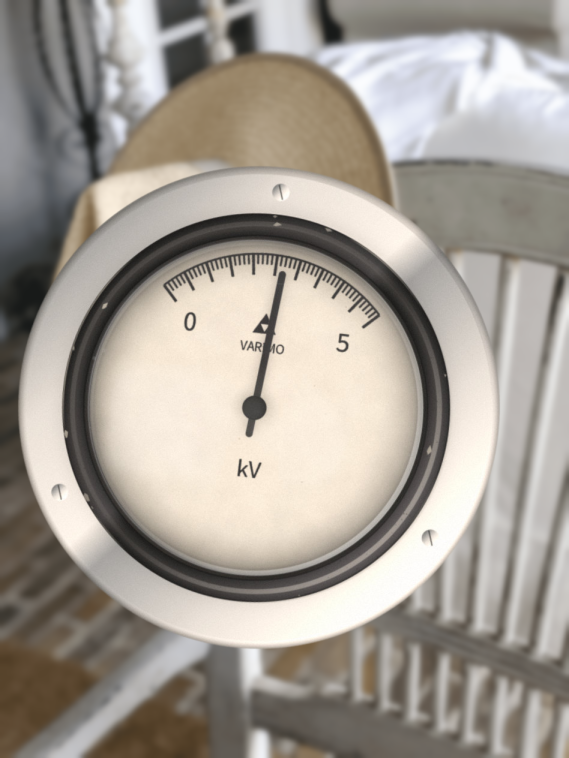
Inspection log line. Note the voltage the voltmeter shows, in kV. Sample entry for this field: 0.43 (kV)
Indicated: 2.7 (kV)
